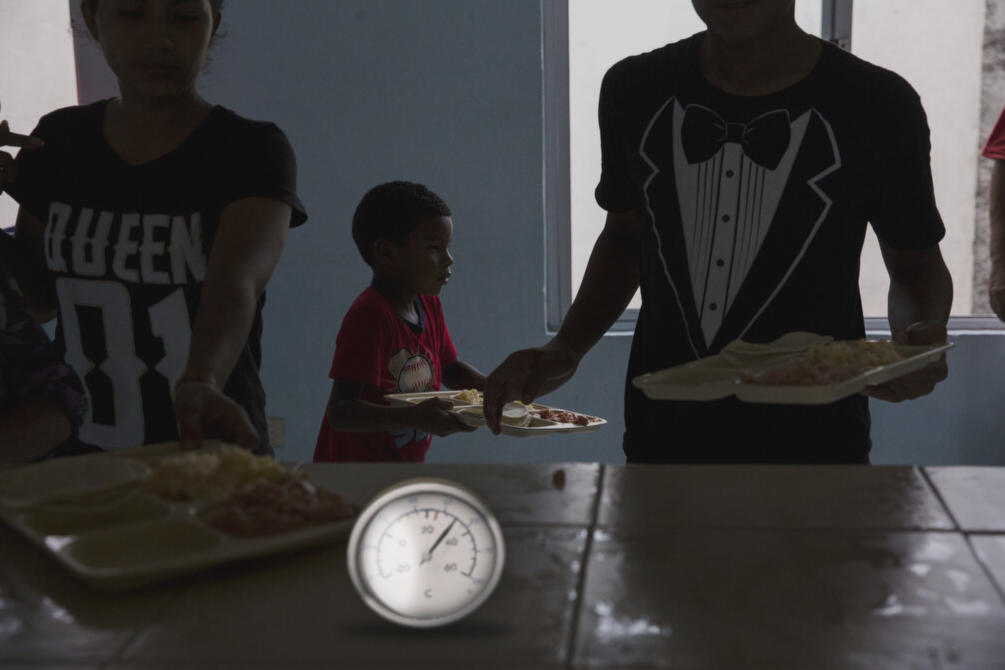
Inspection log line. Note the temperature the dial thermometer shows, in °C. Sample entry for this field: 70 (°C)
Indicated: 32 (°C)
